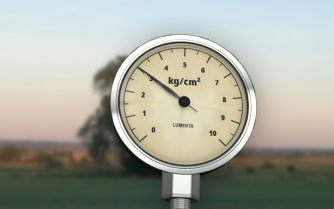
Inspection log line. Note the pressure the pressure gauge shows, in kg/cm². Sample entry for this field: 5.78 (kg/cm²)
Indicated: 3 (kg/cm²)
